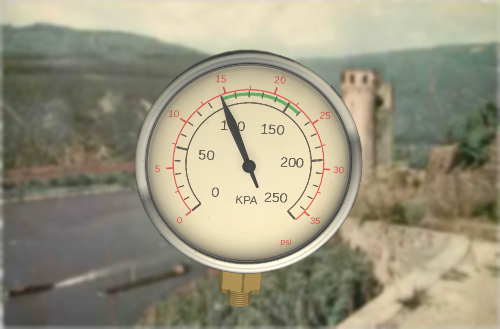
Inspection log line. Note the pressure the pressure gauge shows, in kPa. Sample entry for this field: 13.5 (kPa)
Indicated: 100 (kPa)
